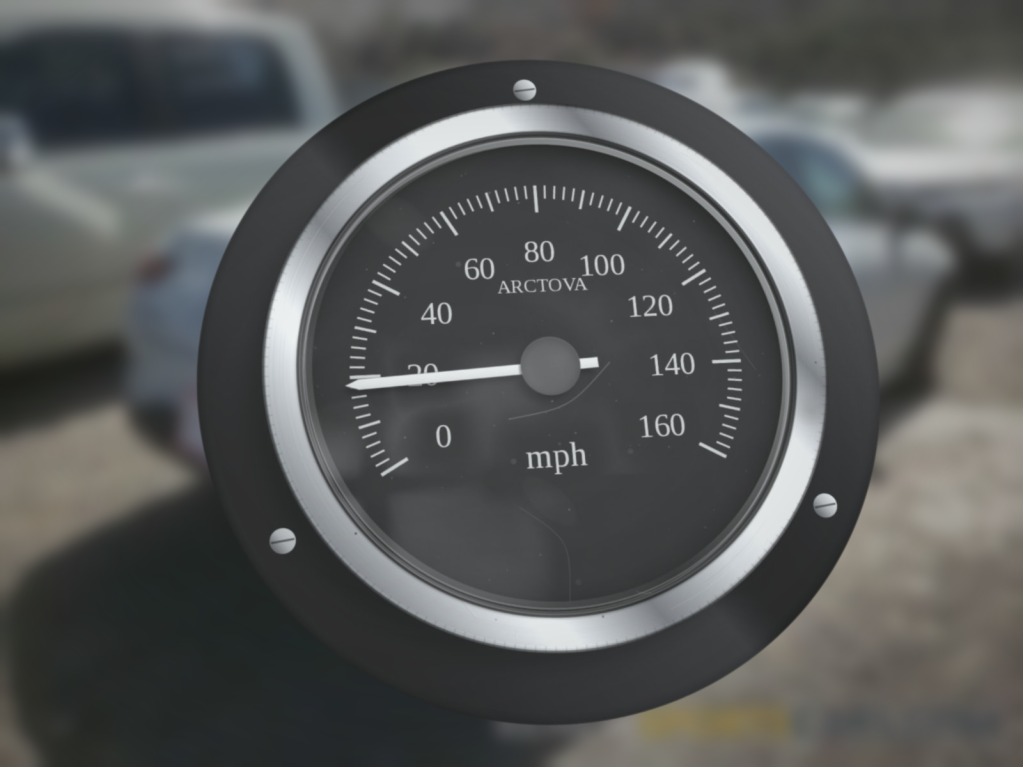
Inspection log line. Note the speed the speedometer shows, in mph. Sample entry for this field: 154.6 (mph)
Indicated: 18 (mph)
